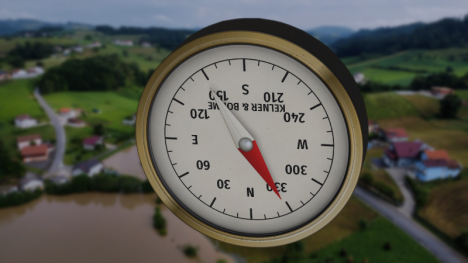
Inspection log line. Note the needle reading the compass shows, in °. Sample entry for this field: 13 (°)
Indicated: 330 (°)
